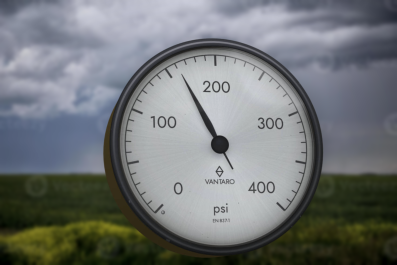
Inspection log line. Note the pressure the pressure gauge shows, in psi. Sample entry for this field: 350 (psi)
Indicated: 160 (psi)
